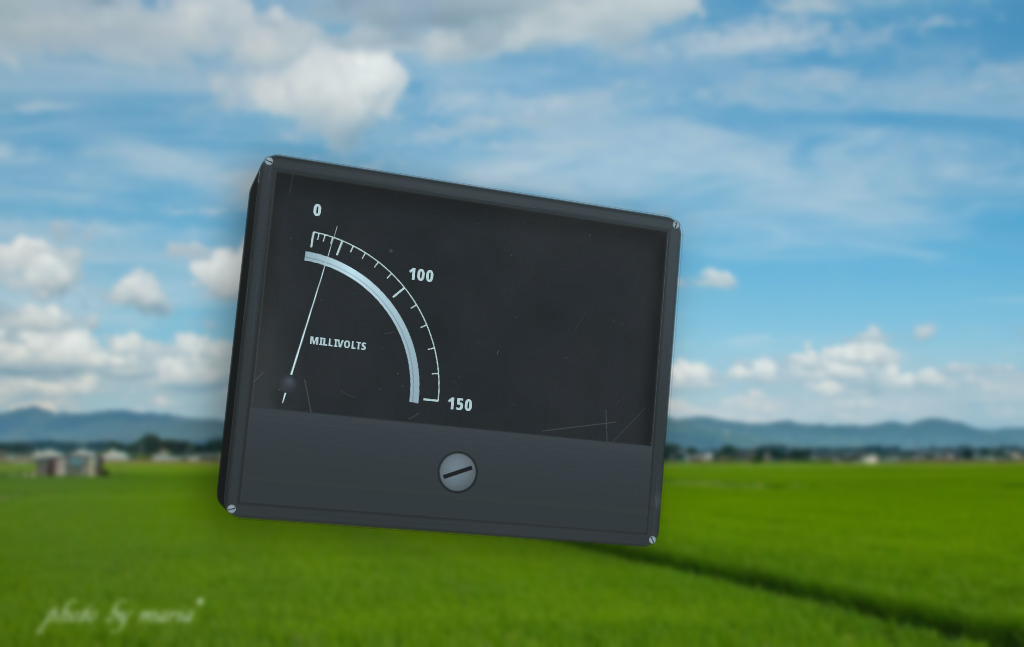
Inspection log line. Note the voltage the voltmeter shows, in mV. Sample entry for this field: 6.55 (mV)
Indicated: 40 (mV)
